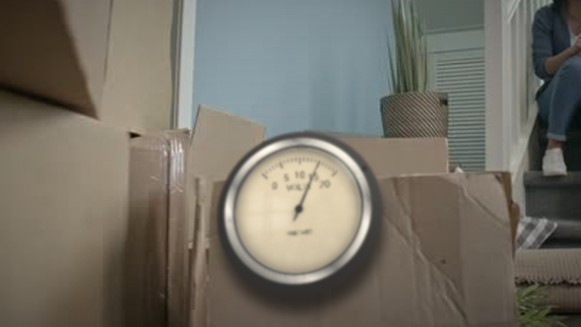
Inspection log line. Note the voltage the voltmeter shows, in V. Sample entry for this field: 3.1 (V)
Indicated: 15 (V)
